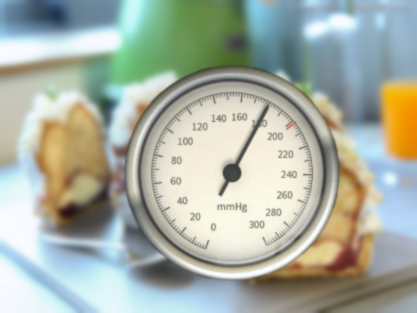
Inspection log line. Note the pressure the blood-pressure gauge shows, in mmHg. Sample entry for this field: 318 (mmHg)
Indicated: 180 (mmHg)
